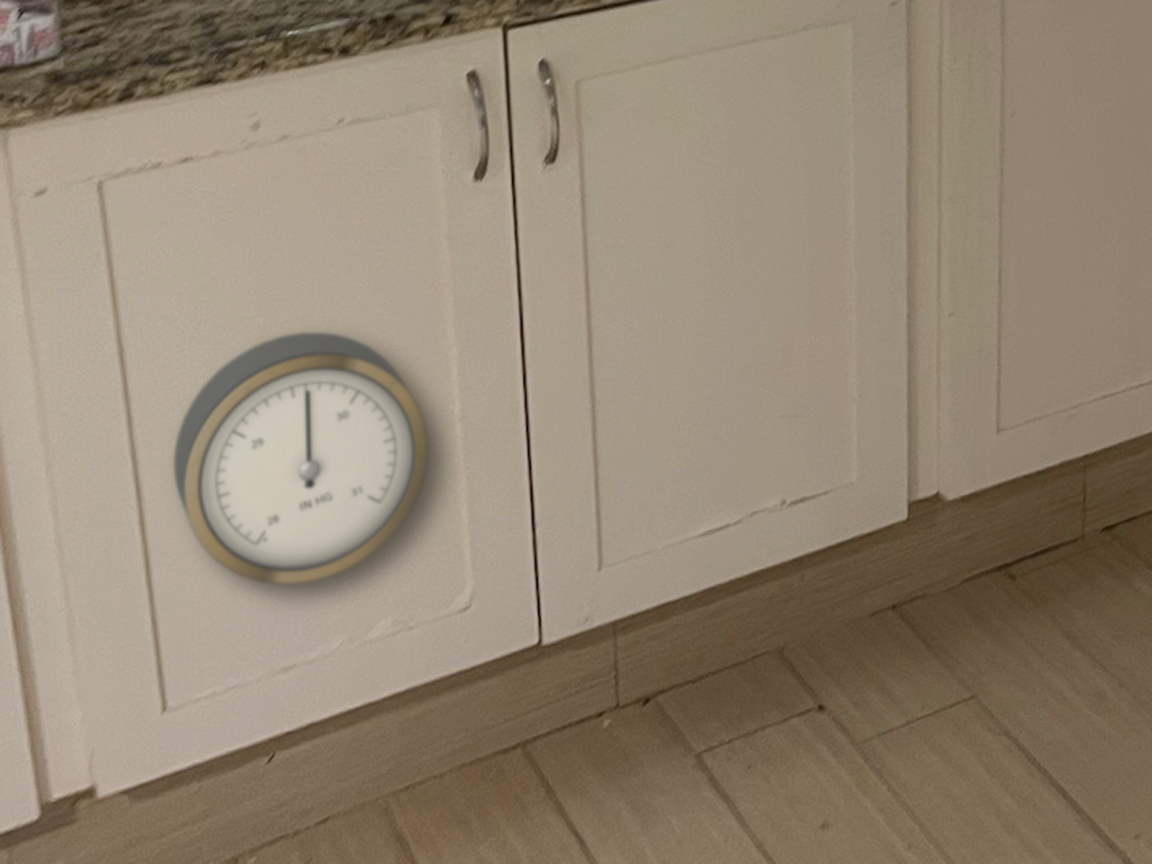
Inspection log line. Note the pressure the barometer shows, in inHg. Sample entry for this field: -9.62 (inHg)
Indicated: 29.6 (inHg)
